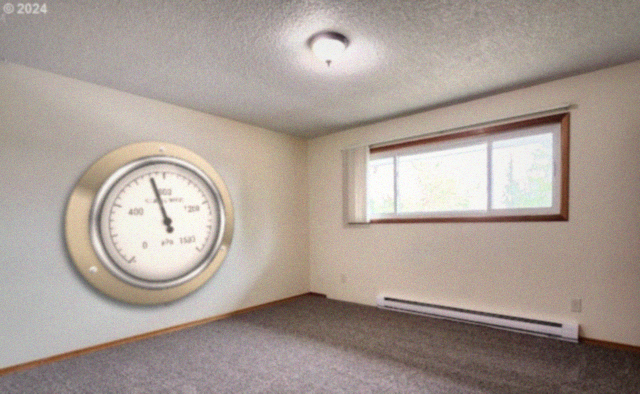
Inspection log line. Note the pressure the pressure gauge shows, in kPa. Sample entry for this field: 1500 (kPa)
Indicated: 700 (kPa)
